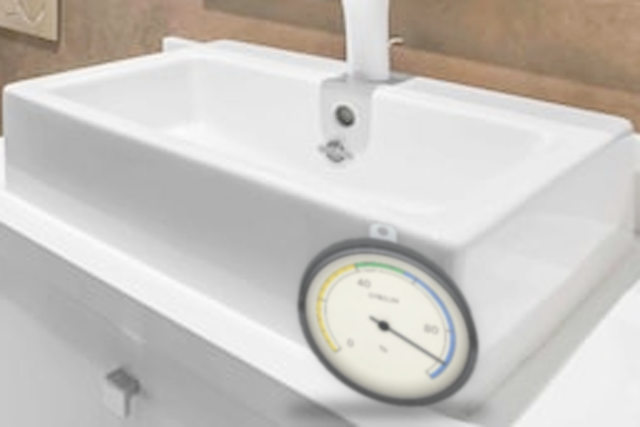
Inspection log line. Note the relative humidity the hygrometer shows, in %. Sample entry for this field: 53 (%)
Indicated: 92 (%)
